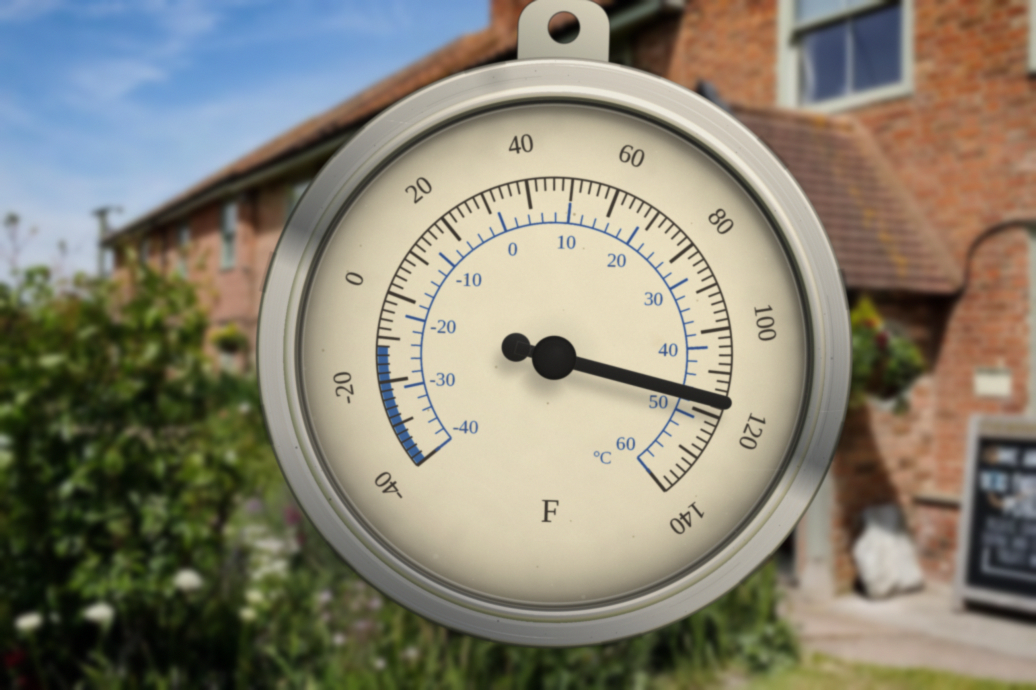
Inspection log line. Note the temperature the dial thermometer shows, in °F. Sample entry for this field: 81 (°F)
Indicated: 116 (°F)
